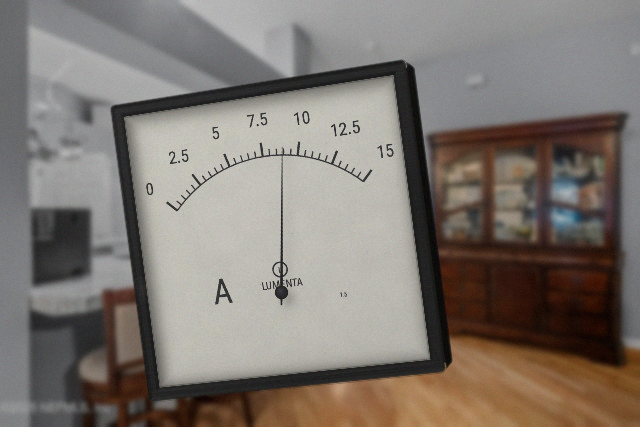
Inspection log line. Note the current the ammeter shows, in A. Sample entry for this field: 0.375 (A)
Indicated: 9 (A)
